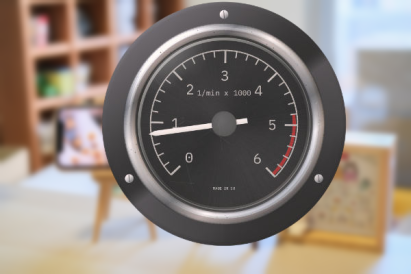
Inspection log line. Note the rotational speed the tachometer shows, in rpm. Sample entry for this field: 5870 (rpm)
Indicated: 800 (rpm)
